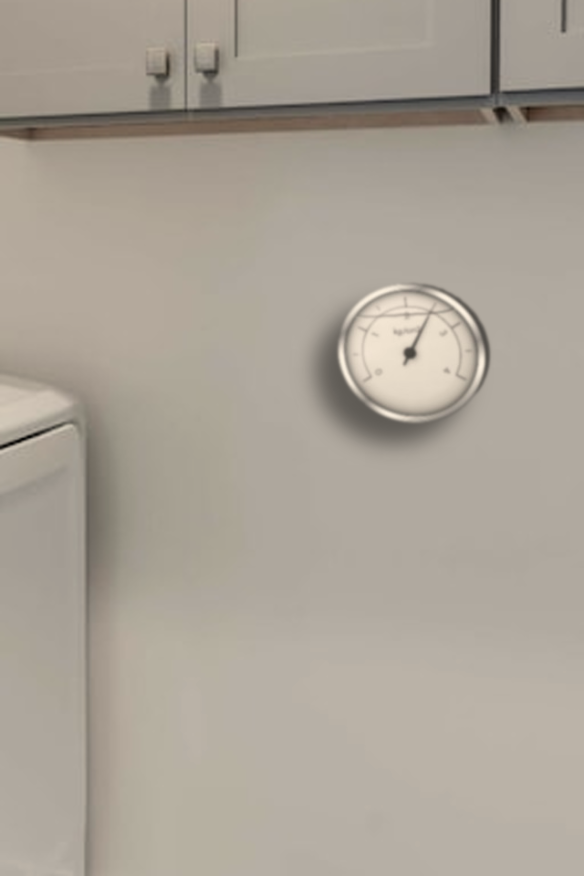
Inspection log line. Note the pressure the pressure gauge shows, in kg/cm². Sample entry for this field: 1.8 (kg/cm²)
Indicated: 2.5 (kg/cm²)
